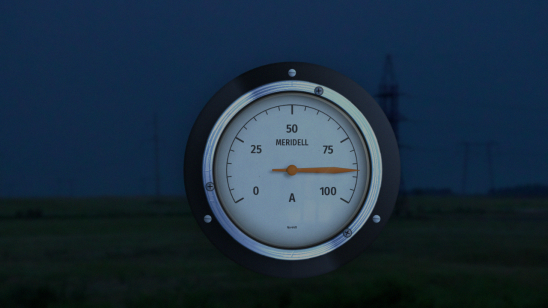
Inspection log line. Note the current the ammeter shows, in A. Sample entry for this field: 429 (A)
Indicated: 87.5 (A)
